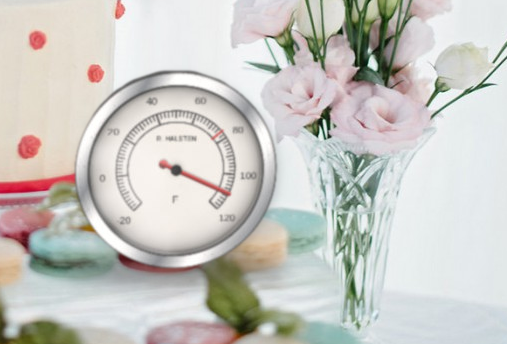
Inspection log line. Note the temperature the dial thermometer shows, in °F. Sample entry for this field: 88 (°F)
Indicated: 110 (°F)
